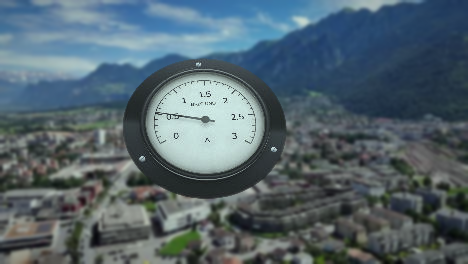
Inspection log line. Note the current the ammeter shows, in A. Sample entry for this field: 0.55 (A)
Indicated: 0.5 (A)
